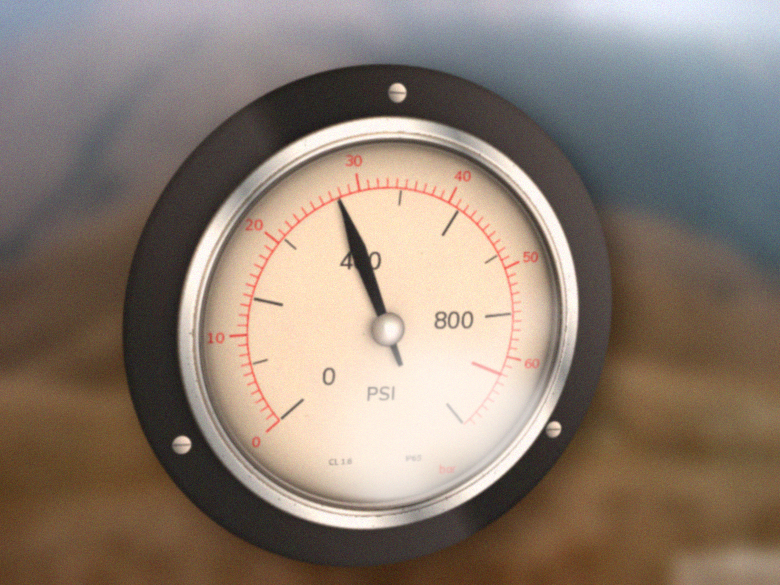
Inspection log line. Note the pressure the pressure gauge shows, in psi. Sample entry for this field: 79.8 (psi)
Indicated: 400 (psi)
